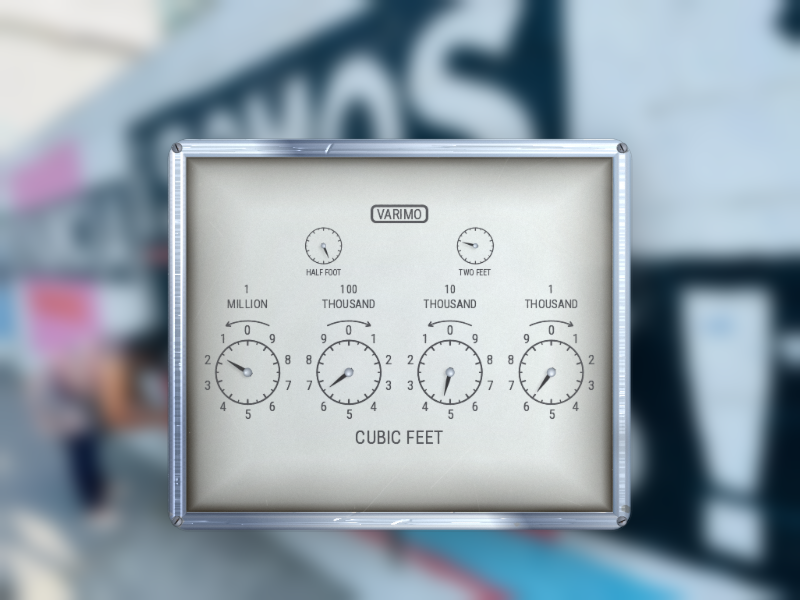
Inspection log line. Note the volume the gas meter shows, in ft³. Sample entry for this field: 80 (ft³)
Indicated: 164600 (ft³)
